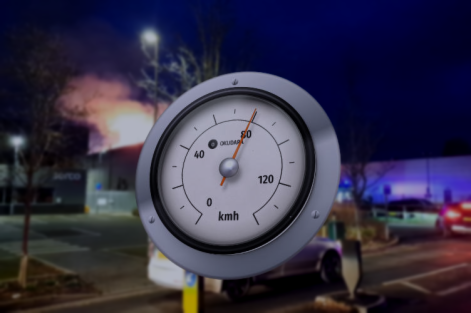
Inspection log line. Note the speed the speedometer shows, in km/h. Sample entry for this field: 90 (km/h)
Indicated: 80 (km/h)
